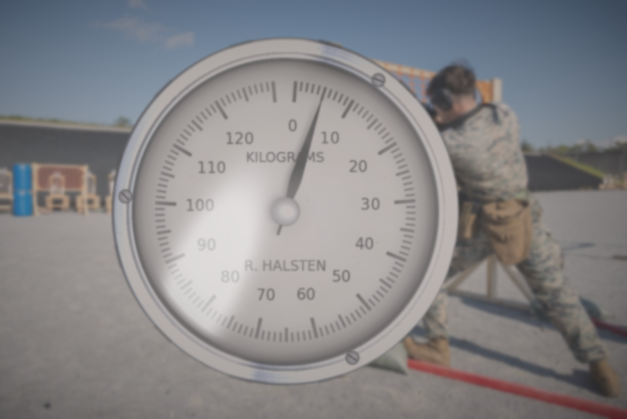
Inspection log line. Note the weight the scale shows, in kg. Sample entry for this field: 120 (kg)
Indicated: 5 (kg)
